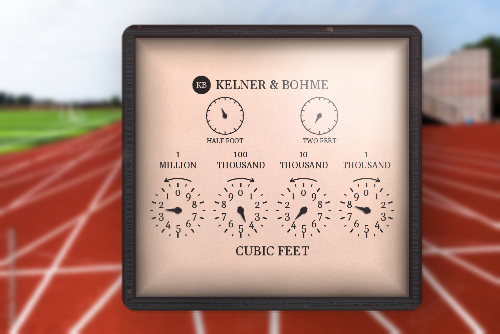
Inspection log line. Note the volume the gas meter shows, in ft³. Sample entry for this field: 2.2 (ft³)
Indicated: 243800 (ft³)
